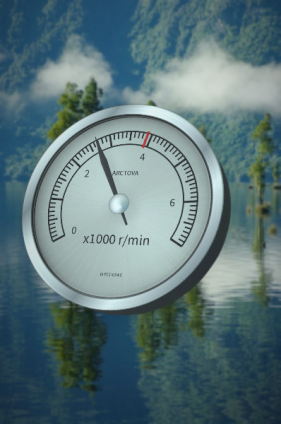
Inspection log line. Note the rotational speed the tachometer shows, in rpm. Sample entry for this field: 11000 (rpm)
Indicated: 2700 (rpm)
